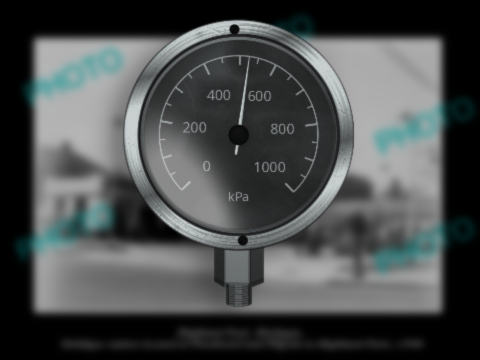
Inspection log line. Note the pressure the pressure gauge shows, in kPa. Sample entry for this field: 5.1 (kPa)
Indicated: 525 (kPa)
